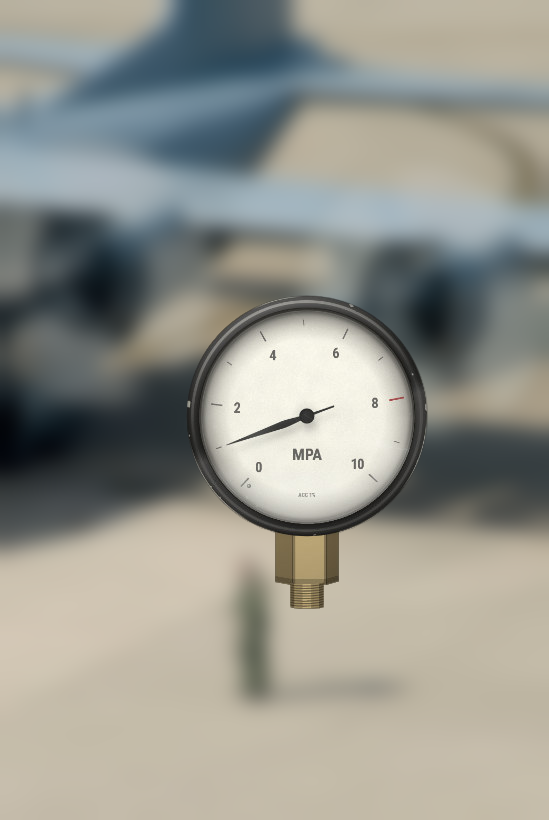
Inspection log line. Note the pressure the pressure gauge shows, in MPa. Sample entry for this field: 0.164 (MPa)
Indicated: 1 (MPa)
